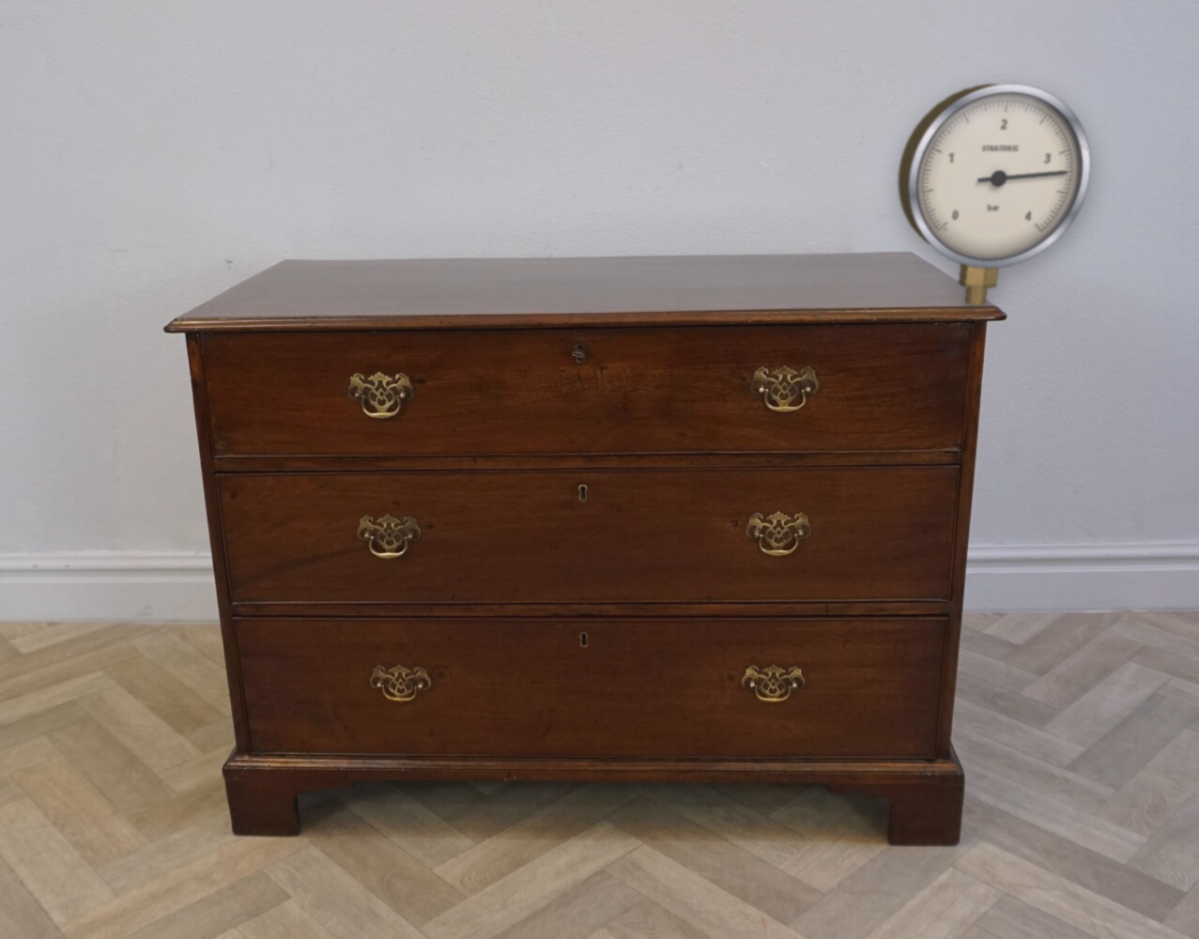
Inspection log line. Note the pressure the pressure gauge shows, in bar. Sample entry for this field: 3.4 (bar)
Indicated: 3.25 (bar)
